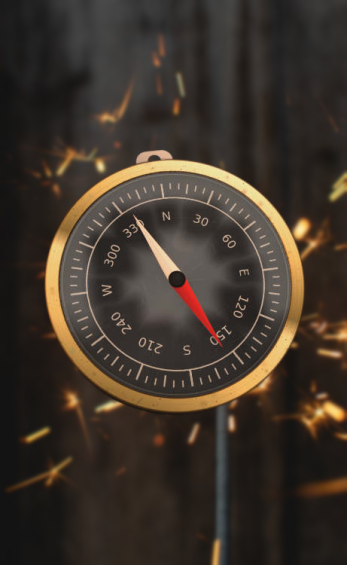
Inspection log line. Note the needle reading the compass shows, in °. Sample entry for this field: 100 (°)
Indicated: 155 (°)
